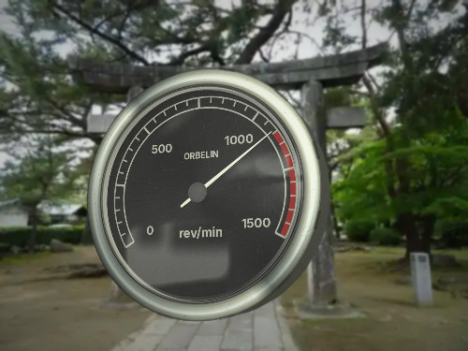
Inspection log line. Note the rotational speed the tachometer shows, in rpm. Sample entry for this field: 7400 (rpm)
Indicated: 1100 (rpm)
